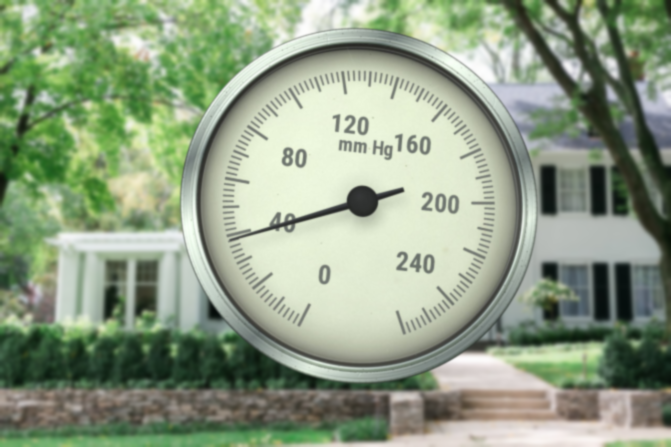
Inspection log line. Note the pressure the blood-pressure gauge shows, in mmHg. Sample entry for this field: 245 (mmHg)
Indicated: 38 (mmHg)
